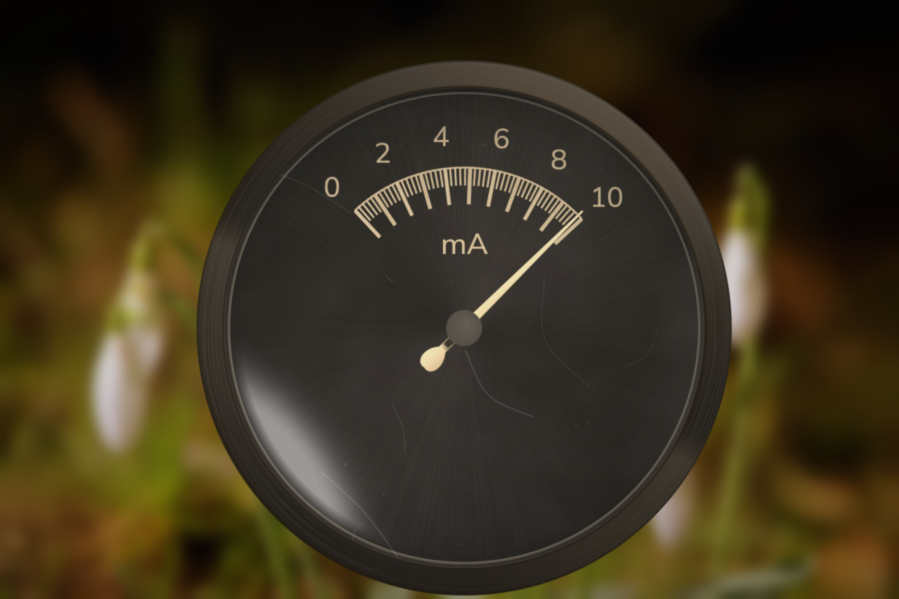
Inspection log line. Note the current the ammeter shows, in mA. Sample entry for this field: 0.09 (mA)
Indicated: 9.8 (mA)
